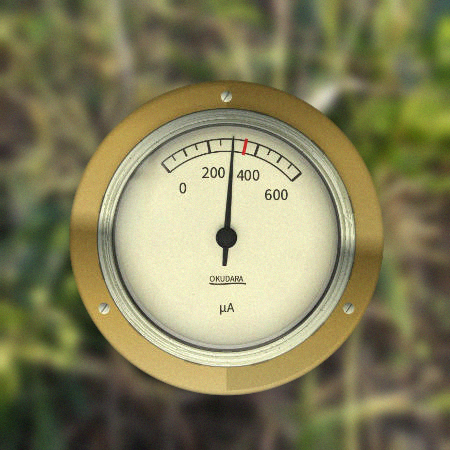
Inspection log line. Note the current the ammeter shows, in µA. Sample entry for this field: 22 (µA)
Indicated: 300 (µA)
